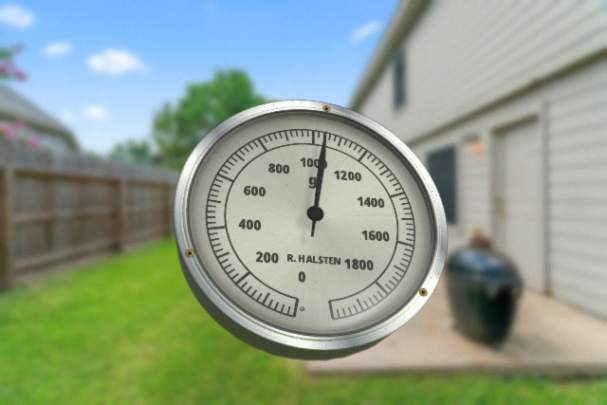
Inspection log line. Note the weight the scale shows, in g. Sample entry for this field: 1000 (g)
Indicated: 1040 (g)
